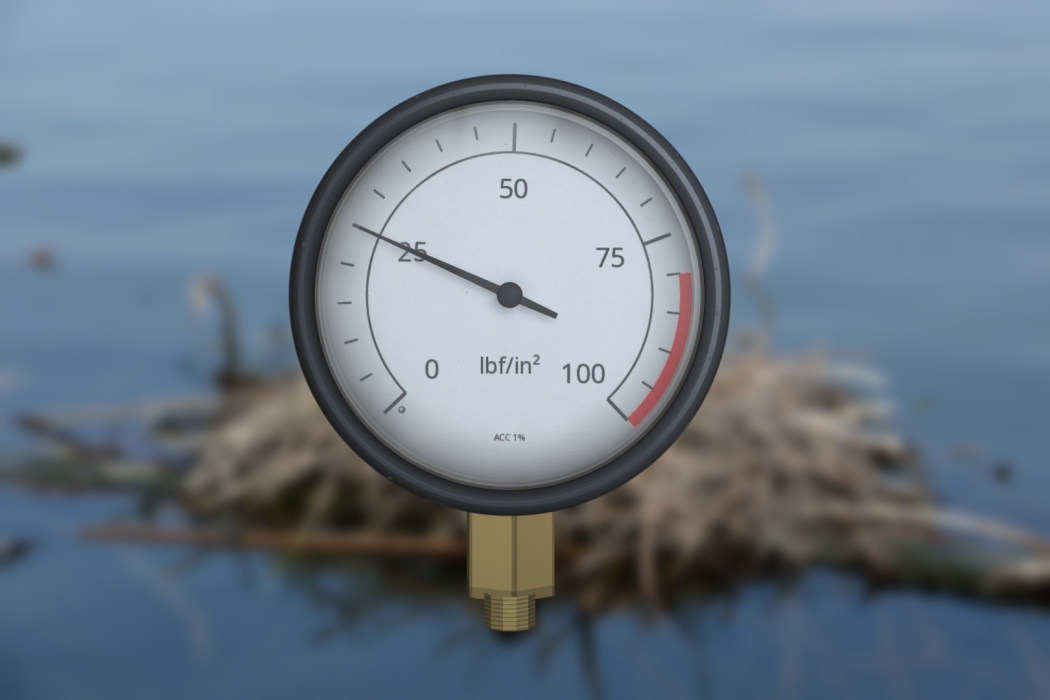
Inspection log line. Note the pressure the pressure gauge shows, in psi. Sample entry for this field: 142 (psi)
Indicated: 25 (psi)
